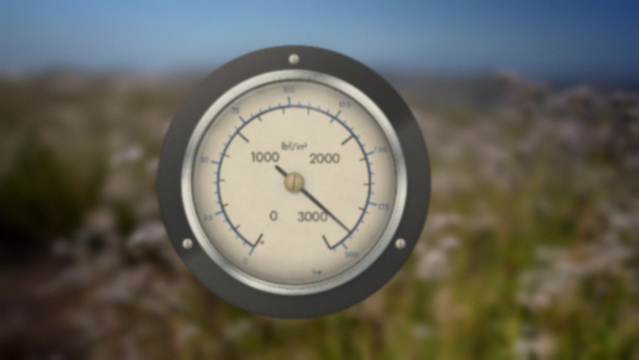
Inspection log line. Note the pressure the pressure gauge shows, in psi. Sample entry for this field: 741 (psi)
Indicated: 2800 (psi)
